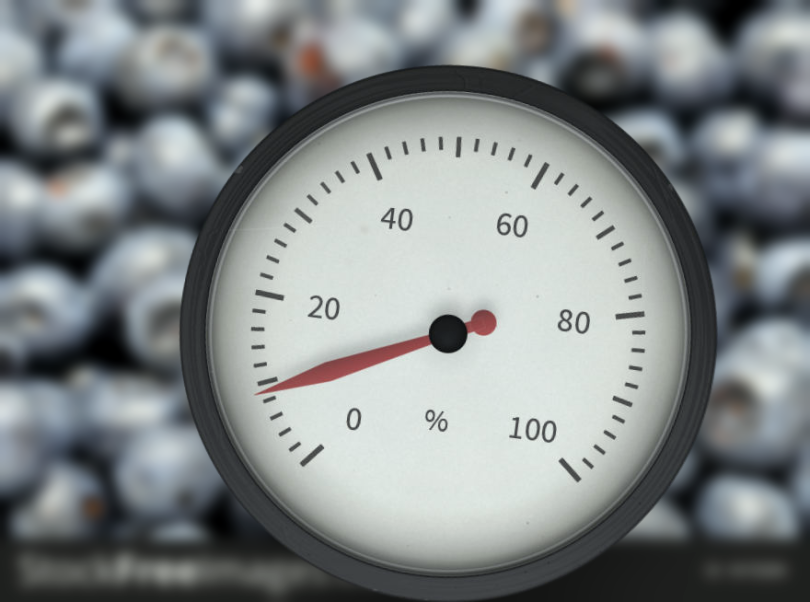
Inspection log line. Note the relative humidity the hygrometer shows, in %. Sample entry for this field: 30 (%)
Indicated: 9 (%)
